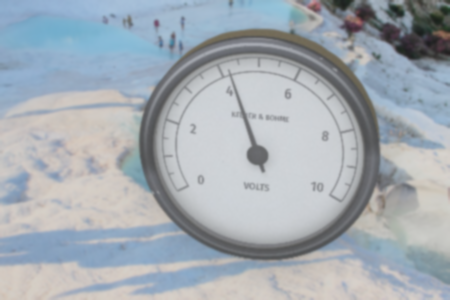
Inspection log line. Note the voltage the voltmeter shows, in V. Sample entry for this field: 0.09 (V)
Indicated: 4.25 (V)
